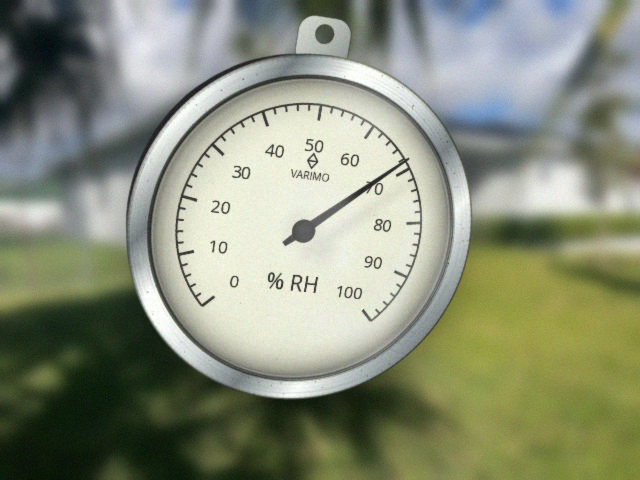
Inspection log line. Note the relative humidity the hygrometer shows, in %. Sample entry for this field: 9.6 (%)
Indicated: 68 (%)
